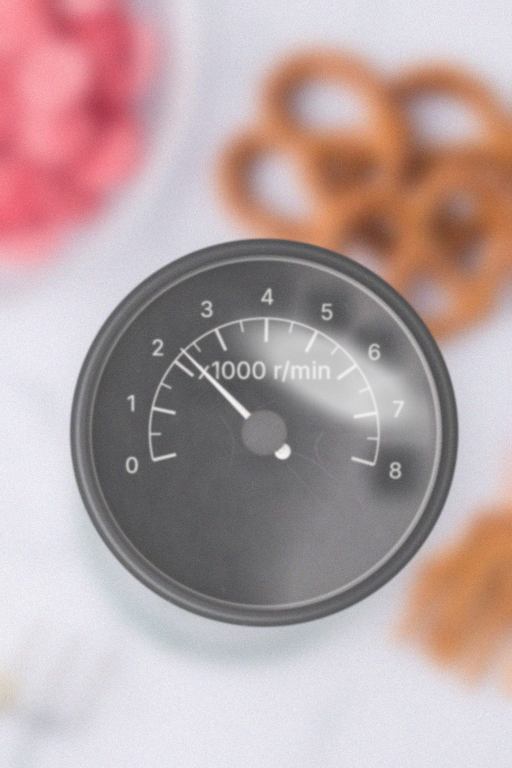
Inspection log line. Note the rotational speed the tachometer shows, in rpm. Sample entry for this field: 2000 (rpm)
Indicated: 2250 (rpm)
